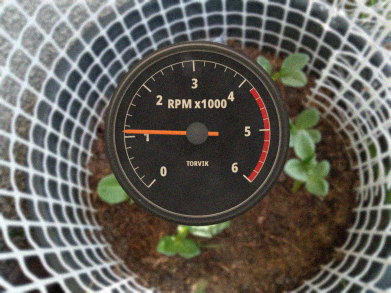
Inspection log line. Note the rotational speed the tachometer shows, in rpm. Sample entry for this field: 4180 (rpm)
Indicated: 1100 (rpm)
